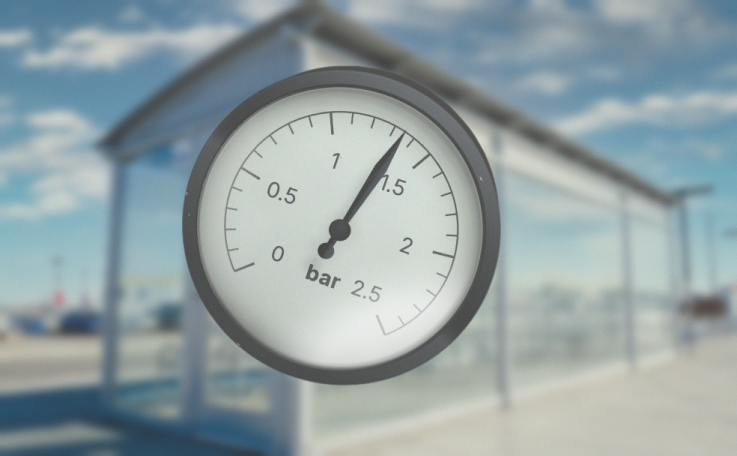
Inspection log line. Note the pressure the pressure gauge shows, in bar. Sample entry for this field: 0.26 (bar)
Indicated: 1.35 (bar)
